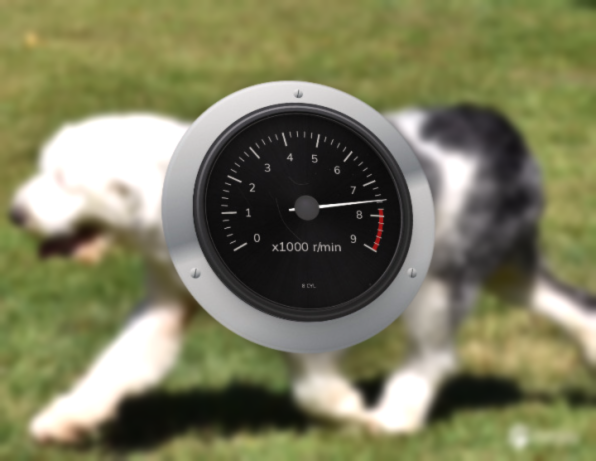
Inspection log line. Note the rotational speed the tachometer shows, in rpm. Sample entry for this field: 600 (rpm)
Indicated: 7600 (rpm)
